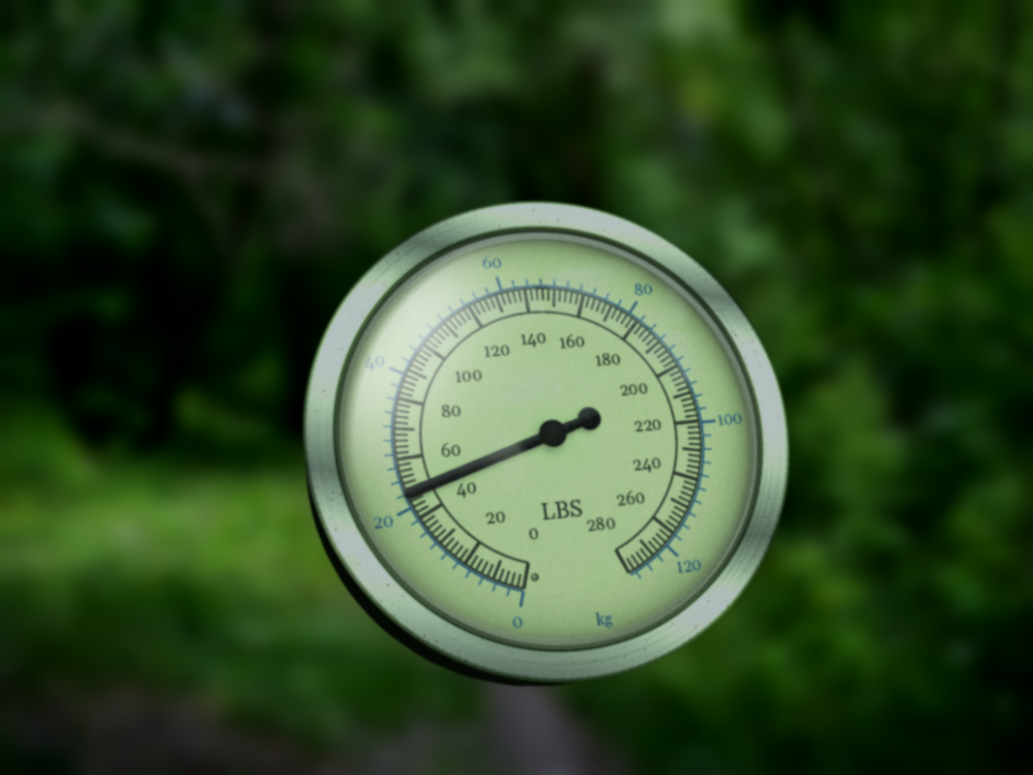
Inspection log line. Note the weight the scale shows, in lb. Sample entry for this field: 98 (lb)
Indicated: 48 (lb)
